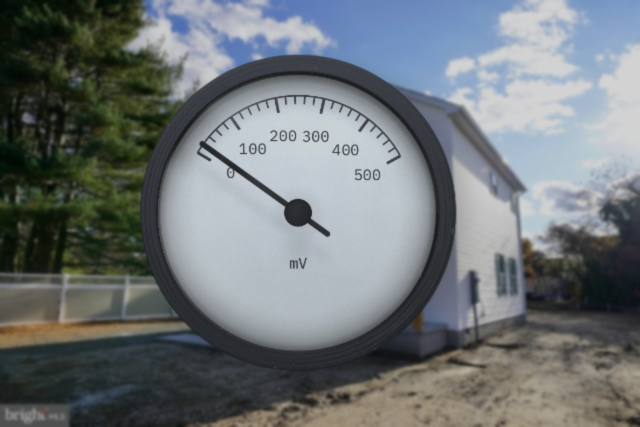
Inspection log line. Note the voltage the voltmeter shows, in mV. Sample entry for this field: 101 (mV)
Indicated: 20 (mV)
